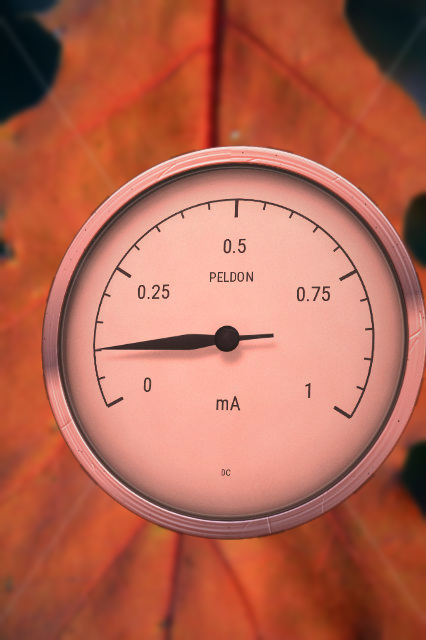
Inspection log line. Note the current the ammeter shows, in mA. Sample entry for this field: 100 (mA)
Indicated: 0.1 (mA)
